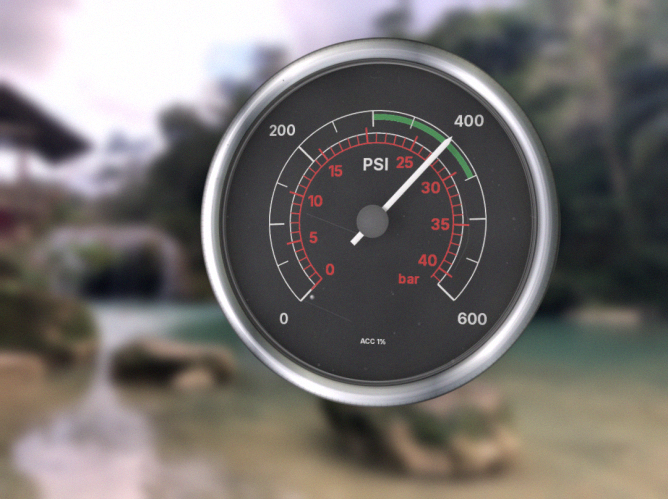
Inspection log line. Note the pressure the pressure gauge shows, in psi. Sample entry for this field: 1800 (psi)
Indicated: 400 (psi)
